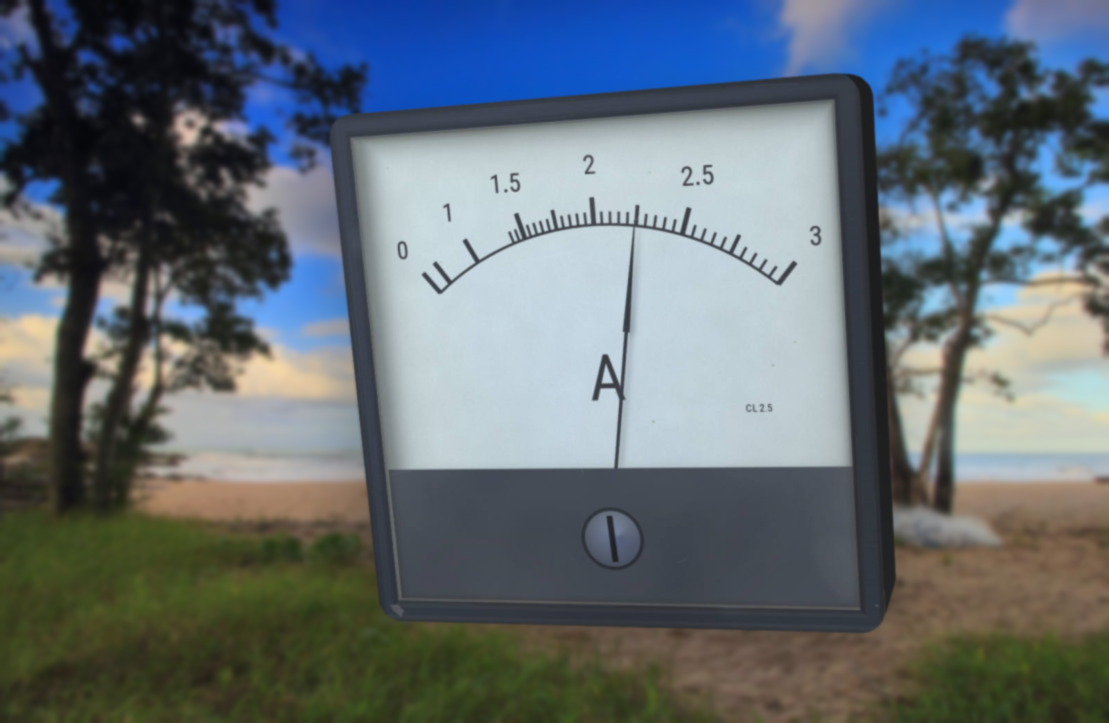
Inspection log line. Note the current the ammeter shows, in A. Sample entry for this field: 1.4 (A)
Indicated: 2.25 (A)
